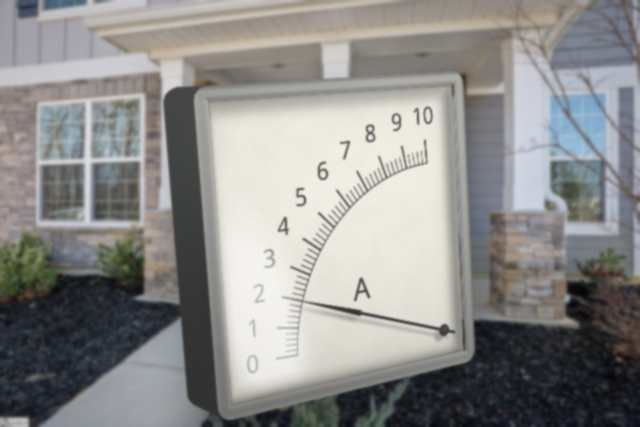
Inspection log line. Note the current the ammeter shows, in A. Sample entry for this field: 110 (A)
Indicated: 2 (A)
